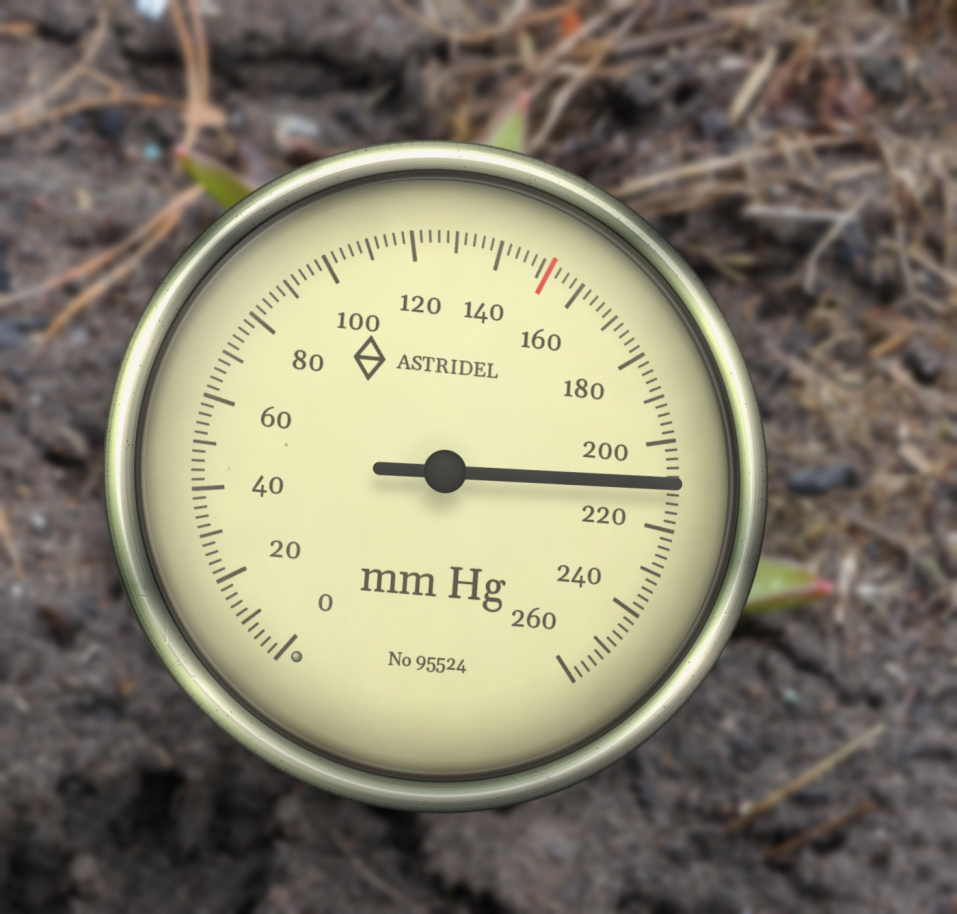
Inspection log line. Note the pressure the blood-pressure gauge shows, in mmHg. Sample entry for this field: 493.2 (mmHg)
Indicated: 210 (mmHg)
